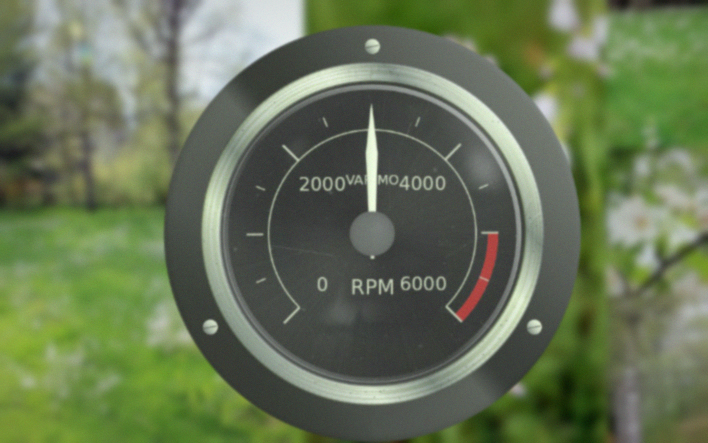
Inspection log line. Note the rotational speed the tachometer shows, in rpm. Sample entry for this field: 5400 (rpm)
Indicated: 3000 (rpm)
